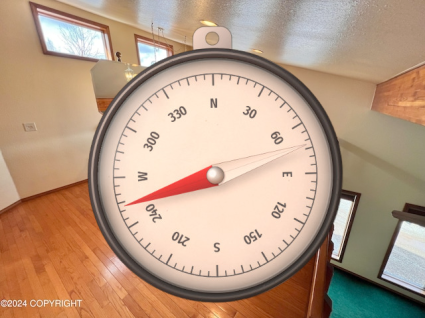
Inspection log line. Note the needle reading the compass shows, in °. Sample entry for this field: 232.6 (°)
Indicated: 252.5 (°)
